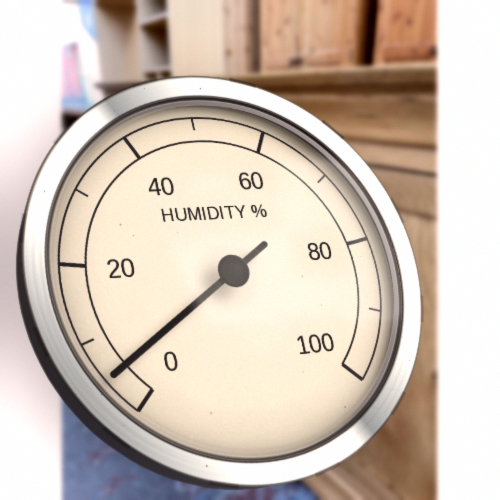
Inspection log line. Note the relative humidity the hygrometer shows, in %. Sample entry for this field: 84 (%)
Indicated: 5 (%)
